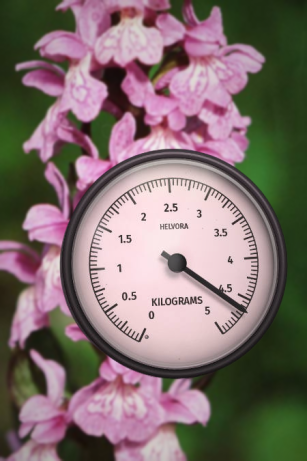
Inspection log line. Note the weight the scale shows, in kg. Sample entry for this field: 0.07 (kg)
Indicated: 4.65 (kg)
